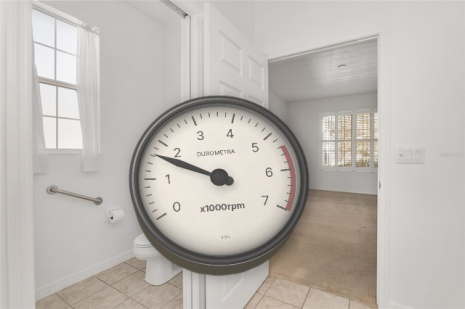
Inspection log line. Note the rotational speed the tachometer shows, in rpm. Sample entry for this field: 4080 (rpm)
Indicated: 1600 (rpm)
